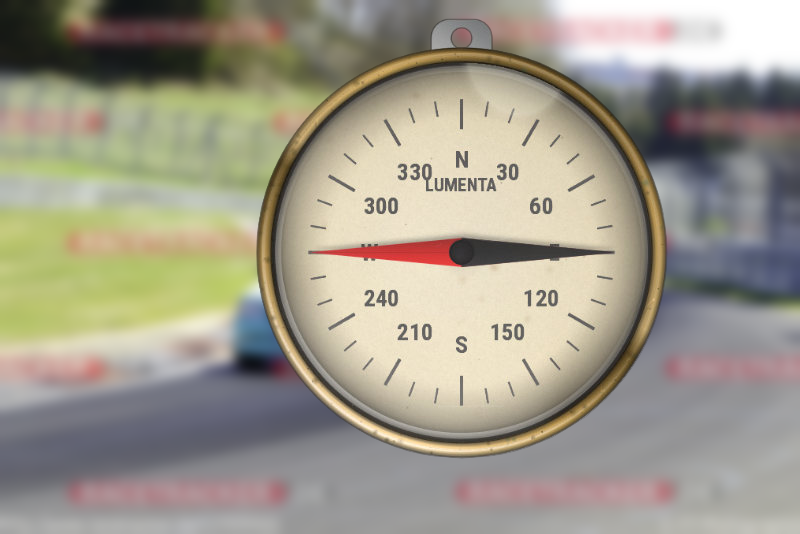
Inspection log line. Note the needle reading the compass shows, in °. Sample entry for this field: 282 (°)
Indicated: 270 (°)
